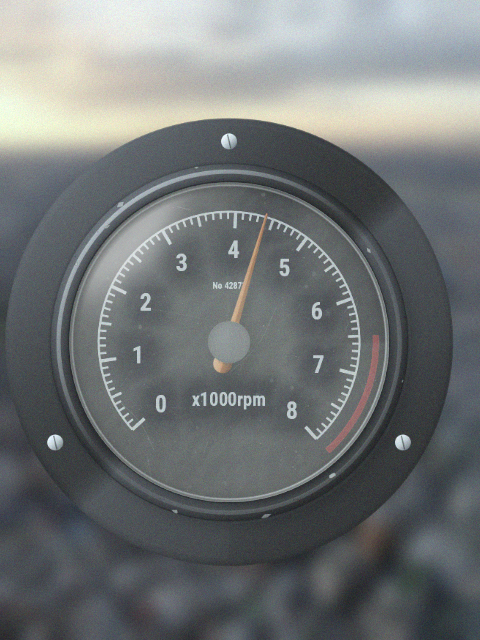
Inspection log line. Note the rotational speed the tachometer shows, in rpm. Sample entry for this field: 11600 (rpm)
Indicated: 4400 (rpm)
